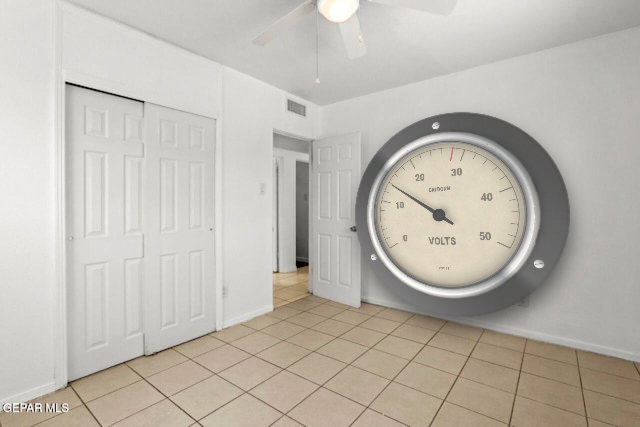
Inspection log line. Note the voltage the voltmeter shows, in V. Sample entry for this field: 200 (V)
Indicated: 14 (V)
